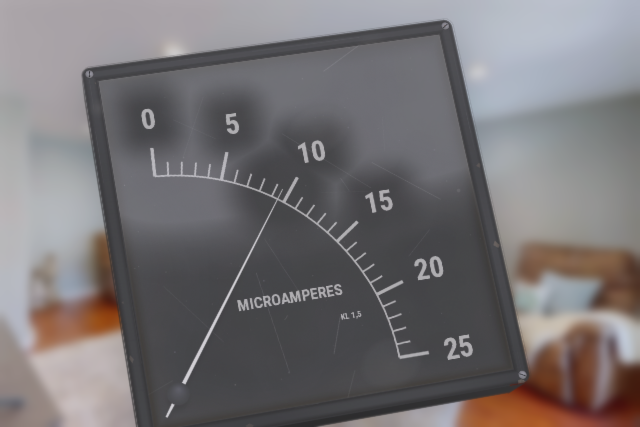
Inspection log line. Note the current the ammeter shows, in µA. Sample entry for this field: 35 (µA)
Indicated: 9.5 (µA)
